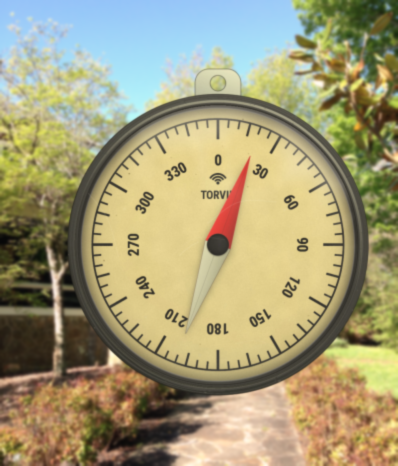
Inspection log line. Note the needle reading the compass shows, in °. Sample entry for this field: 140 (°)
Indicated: 20 (°)
